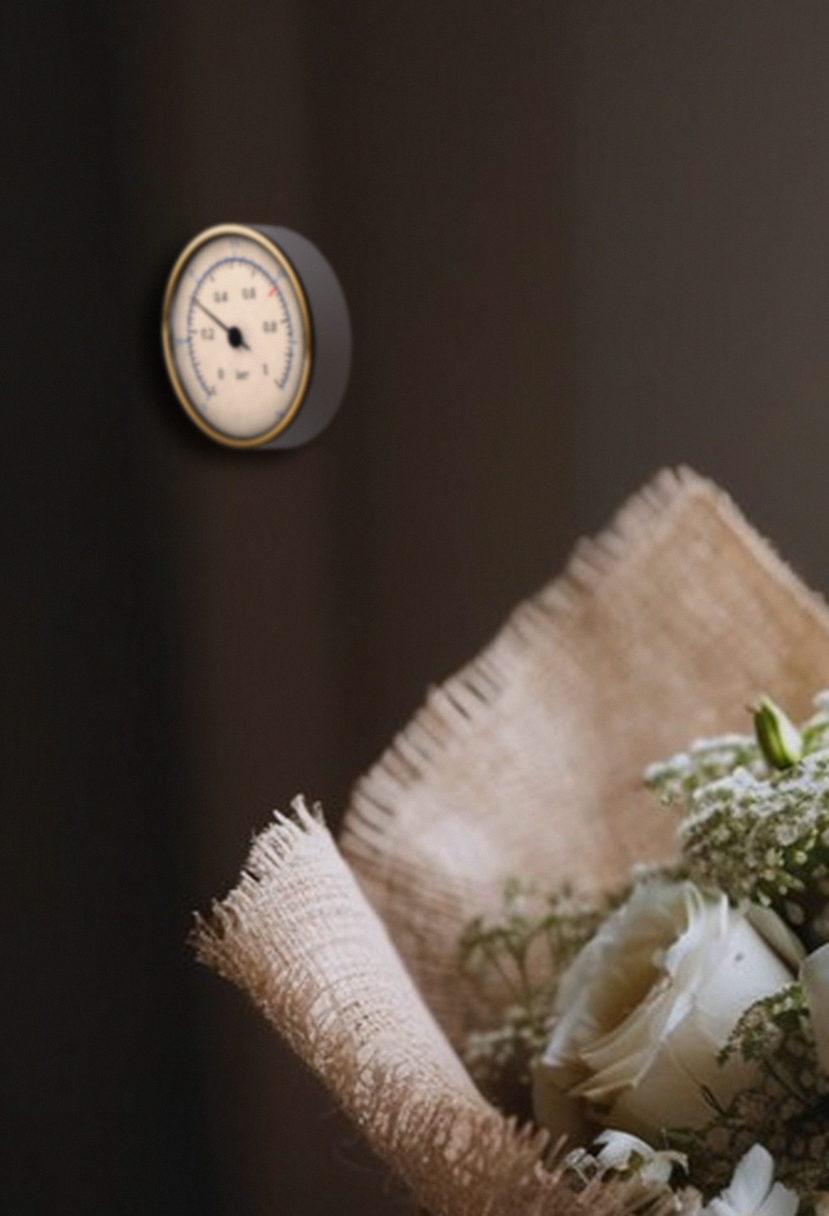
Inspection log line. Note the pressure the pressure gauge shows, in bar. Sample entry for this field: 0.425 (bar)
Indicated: 0.3 (bar)
